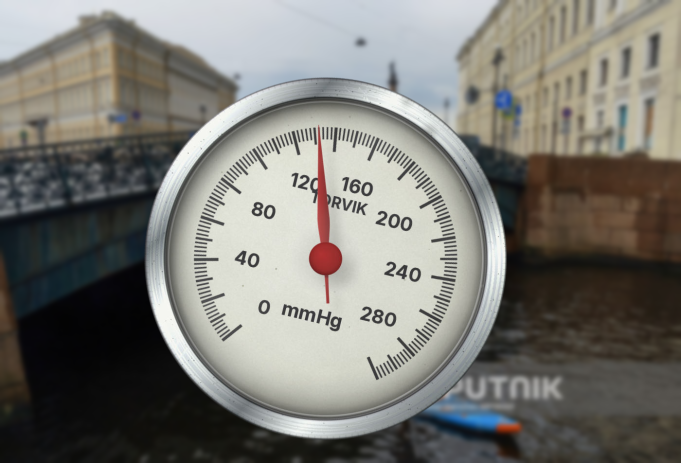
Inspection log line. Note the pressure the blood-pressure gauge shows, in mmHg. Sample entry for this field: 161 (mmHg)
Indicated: 132 (mmHg)
